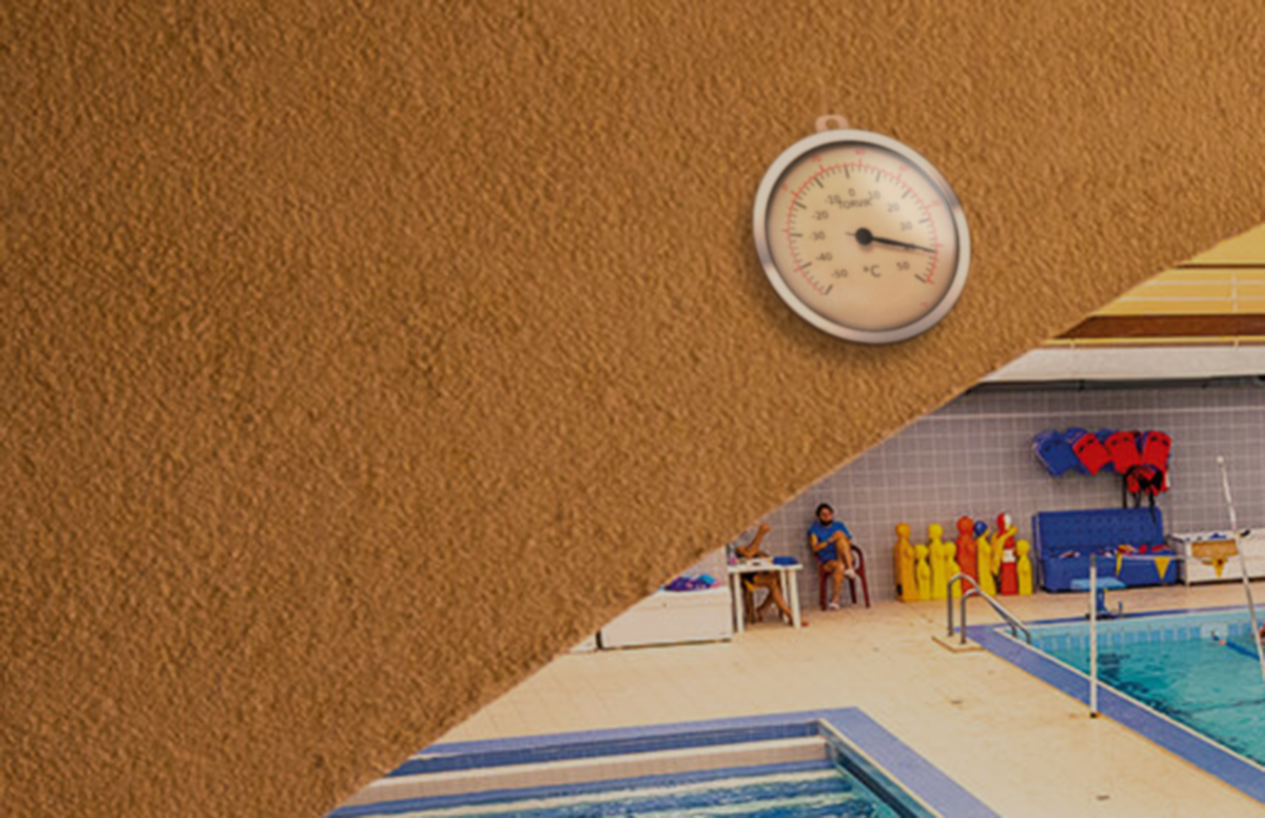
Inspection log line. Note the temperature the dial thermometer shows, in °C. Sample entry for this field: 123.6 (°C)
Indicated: 40 (°C)
